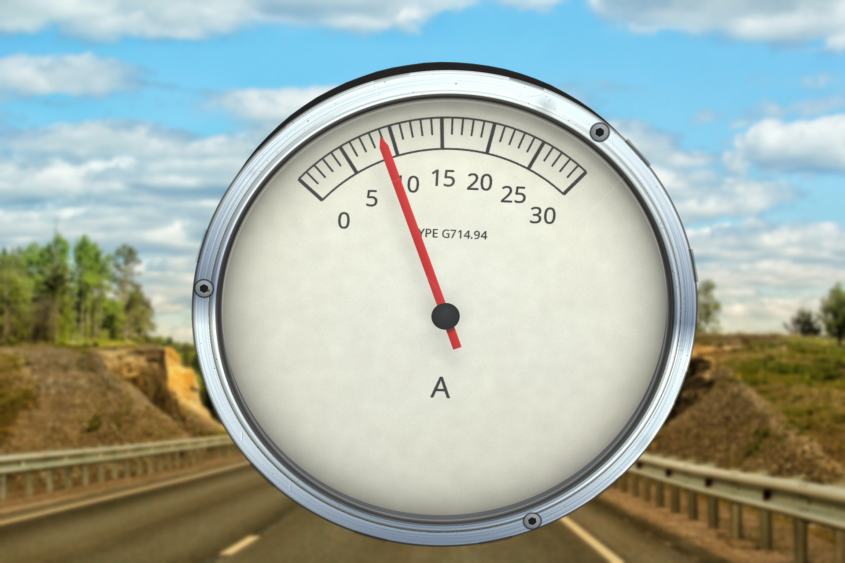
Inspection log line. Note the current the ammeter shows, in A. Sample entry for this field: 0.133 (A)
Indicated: 9 (A)
